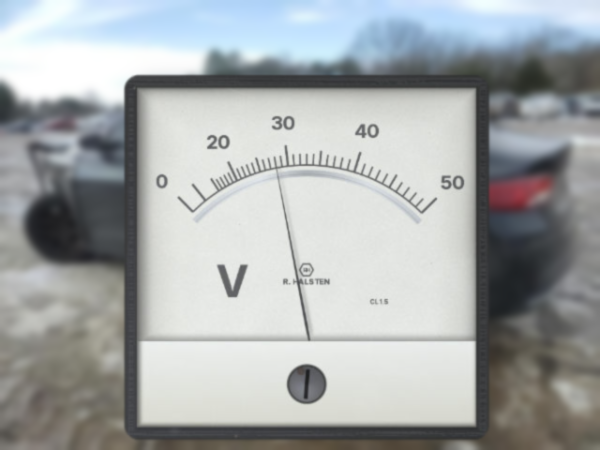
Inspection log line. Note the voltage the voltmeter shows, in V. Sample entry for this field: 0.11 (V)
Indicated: 28 (V)
